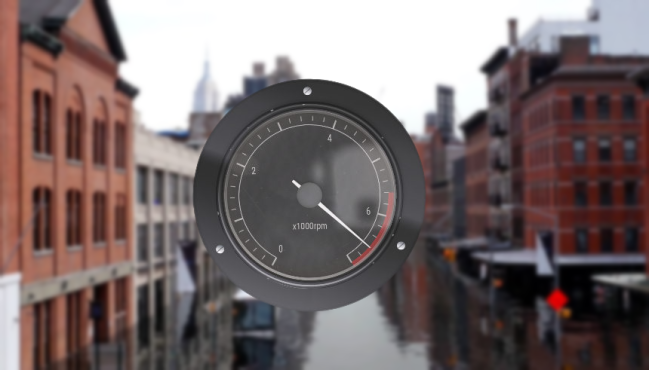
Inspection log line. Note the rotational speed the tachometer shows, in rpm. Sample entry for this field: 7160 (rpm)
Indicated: 6600 (rpm)
